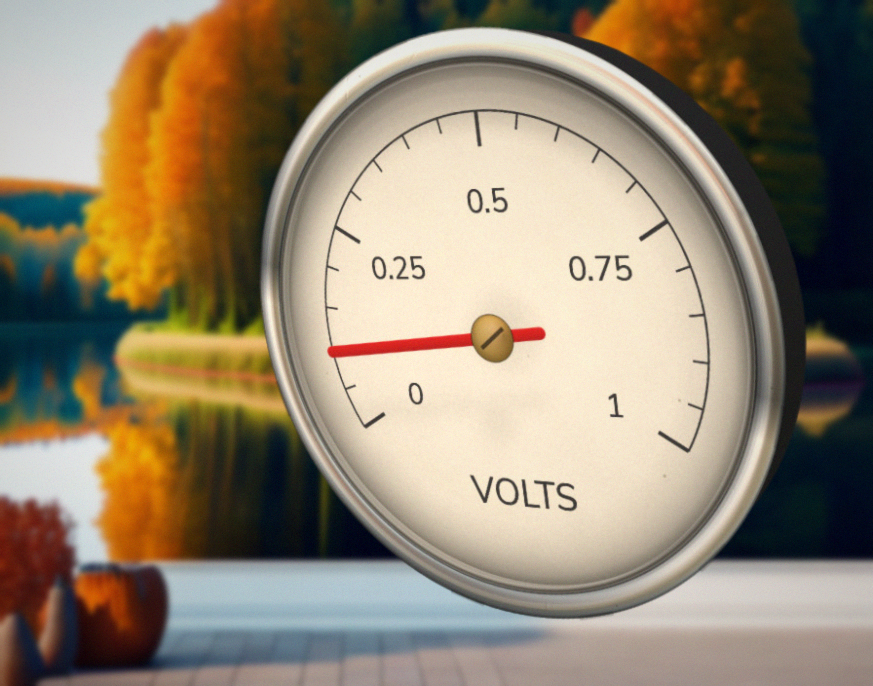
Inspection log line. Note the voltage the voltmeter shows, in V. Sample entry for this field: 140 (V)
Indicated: 0.1 (V)
